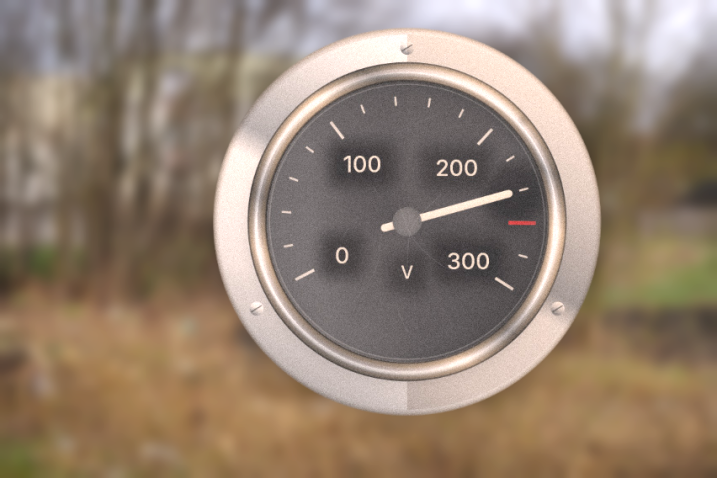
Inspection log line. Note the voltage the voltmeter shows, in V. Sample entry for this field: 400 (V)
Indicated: 240 (V)
